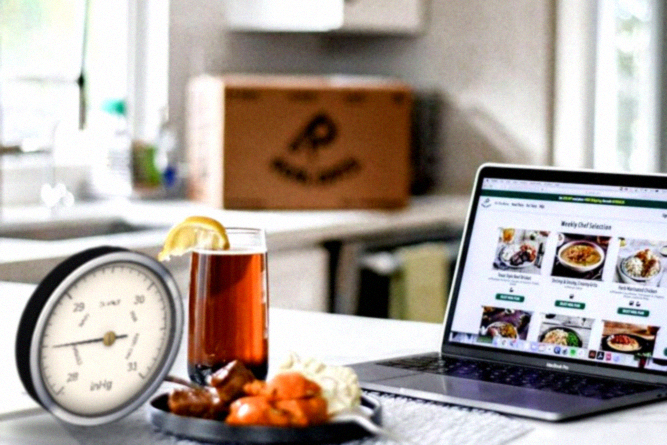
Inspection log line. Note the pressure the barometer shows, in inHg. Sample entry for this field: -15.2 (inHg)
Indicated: 28.5 (inHg)
